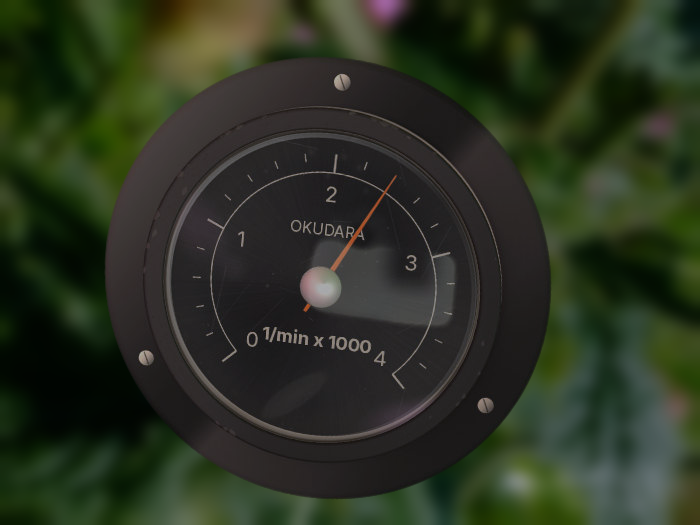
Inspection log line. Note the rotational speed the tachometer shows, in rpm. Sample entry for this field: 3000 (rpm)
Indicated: 2400 (rpm)
